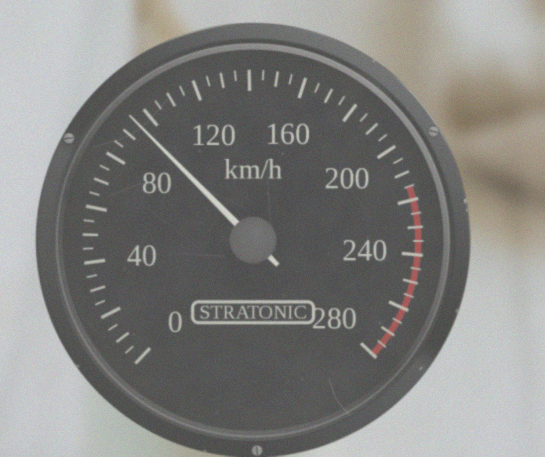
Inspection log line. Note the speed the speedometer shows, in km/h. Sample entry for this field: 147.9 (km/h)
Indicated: 95 (km/h)
